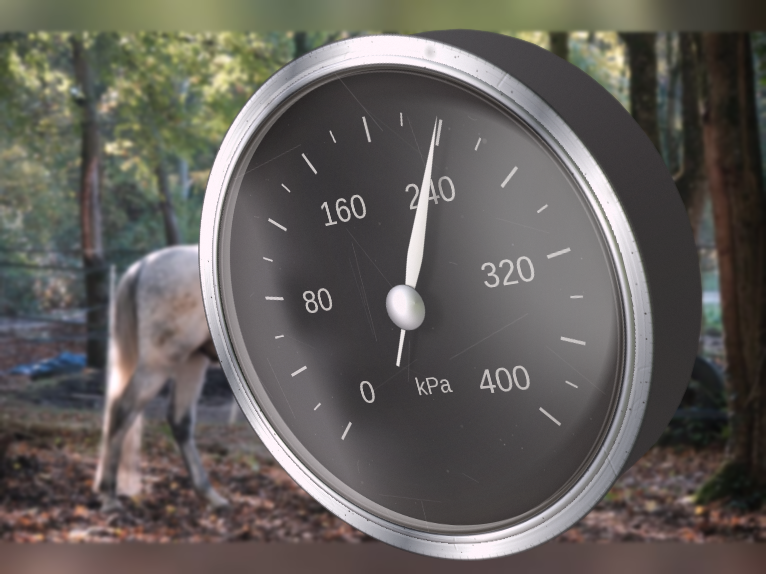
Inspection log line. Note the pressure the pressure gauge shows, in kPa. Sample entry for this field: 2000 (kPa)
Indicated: 240 (kPa)
